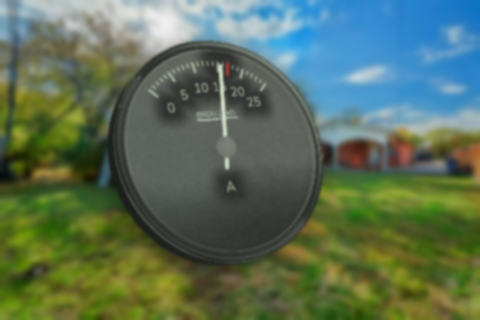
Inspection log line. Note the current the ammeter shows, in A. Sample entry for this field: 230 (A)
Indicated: 15 (A)
